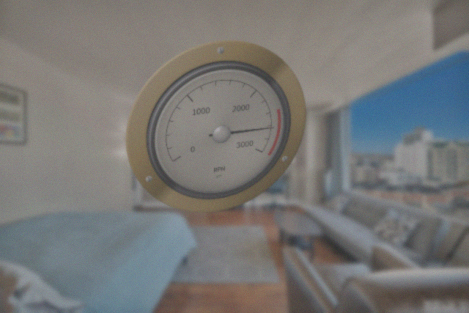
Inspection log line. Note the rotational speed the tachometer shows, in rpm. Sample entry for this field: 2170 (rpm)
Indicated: 2600 (rpm)
